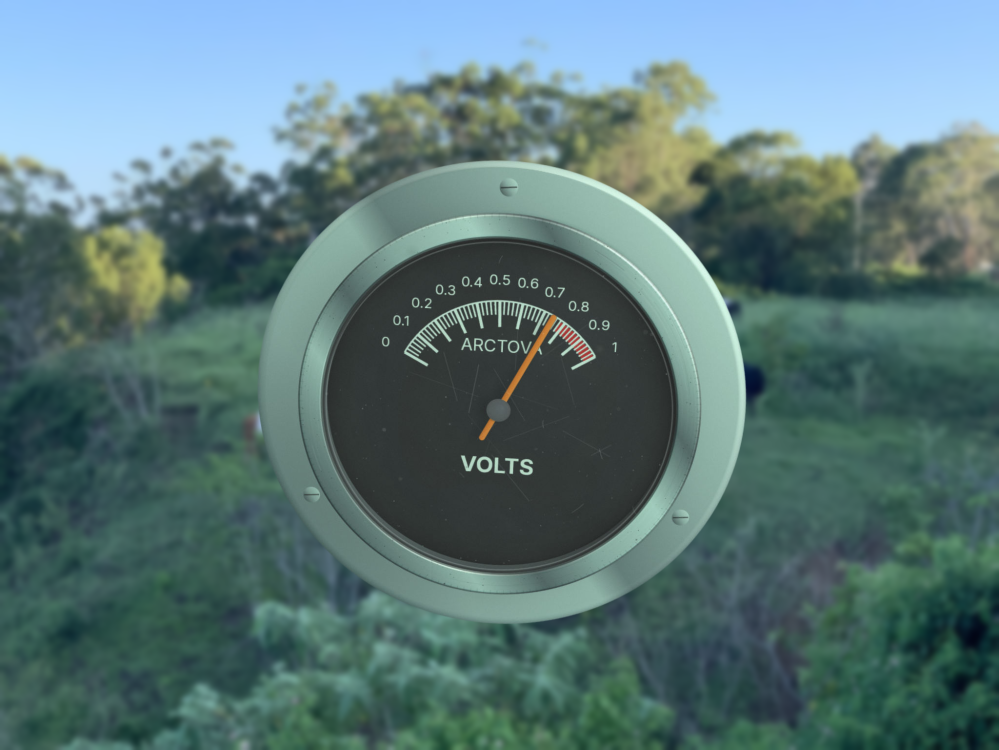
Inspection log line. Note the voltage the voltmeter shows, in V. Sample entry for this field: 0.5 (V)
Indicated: 0.74 (V)
